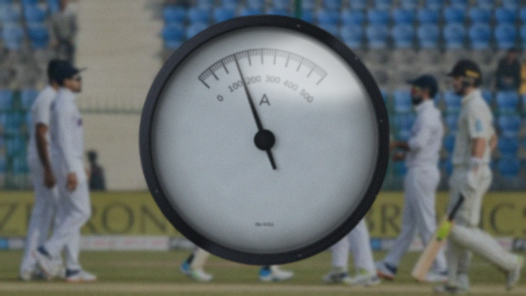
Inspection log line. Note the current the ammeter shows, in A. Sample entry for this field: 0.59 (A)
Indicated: 150 (A)
